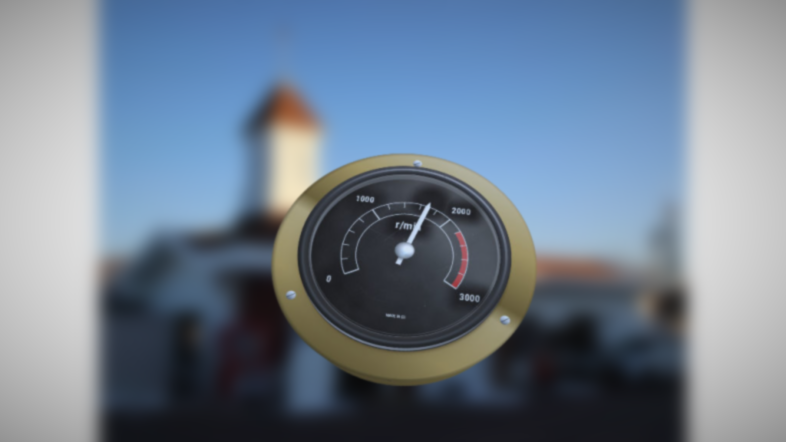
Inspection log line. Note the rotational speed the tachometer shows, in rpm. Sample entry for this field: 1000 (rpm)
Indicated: 1700 (rpm)
